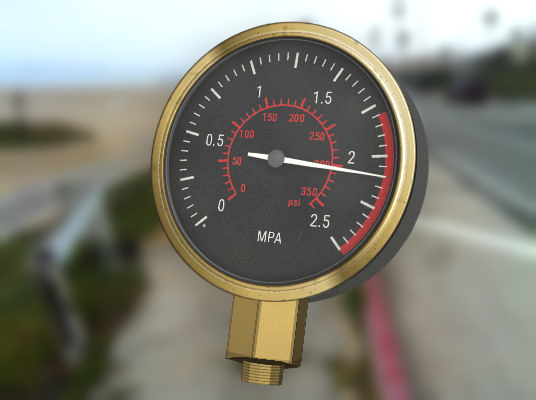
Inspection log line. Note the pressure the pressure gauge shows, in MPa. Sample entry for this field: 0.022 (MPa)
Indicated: 2.1 (MPa)
